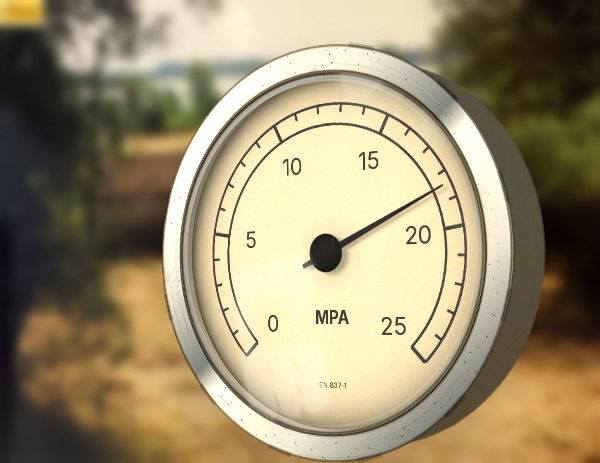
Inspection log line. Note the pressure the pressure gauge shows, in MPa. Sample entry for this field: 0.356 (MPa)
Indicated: 18.5 (MPa)
